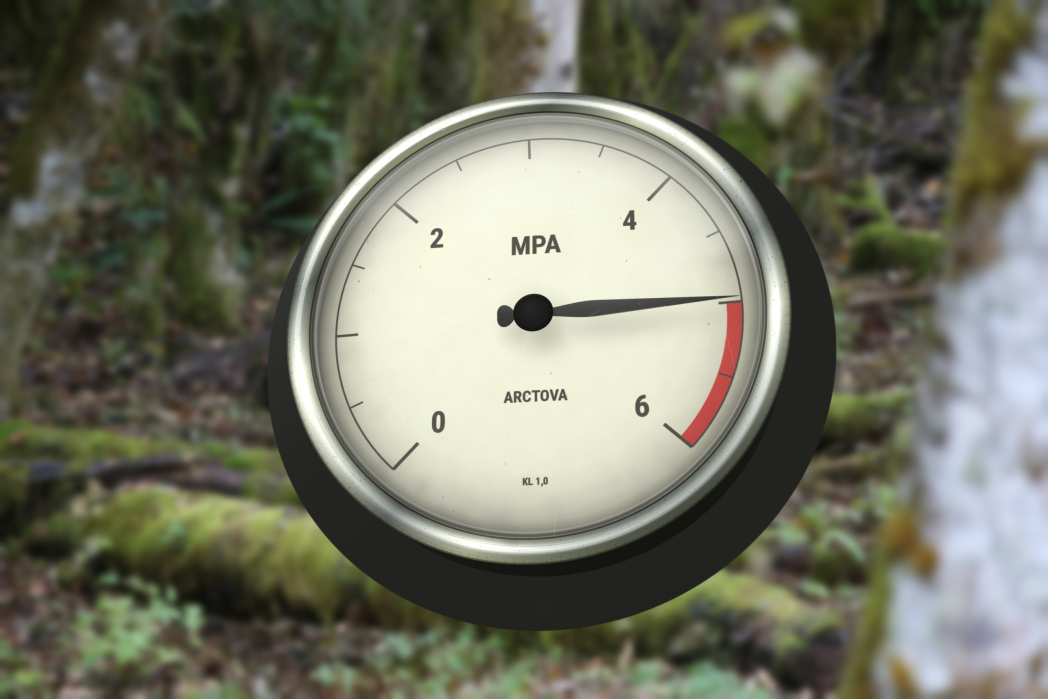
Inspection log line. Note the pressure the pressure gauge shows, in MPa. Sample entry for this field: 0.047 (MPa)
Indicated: 5 (MPa)
